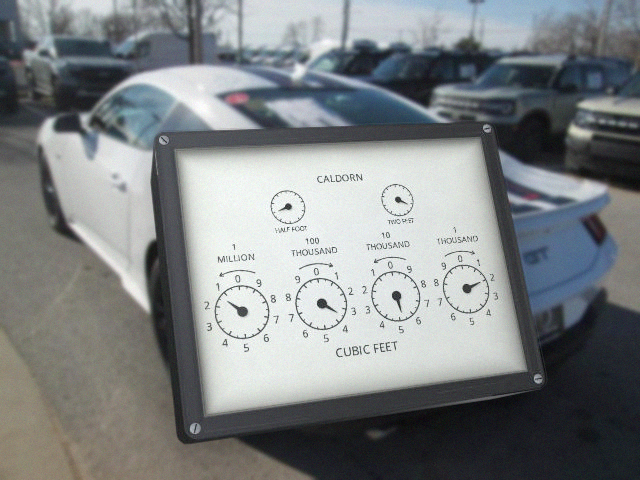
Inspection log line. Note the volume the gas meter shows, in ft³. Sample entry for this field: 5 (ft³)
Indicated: 135200 (ft³)
